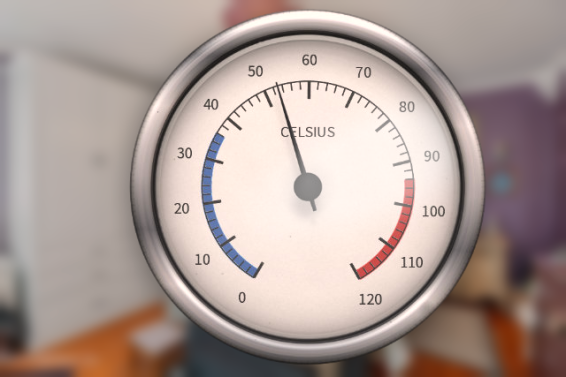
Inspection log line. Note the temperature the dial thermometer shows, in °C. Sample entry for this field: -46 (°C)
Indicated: 53 (°C)
